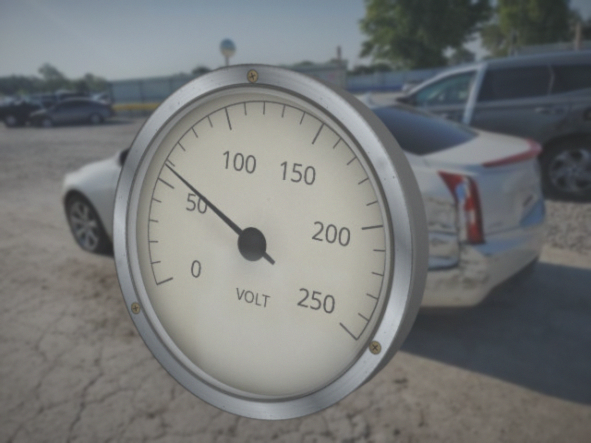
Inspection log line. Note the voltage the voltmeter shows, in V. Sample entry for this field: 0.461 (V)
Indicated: 60 (V)
